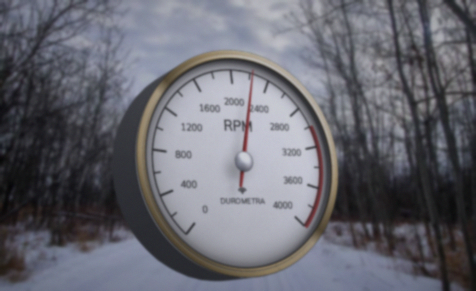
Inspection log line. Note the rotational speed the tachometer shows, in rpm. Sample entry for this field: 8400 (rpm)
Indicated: 2200 (rpm)
